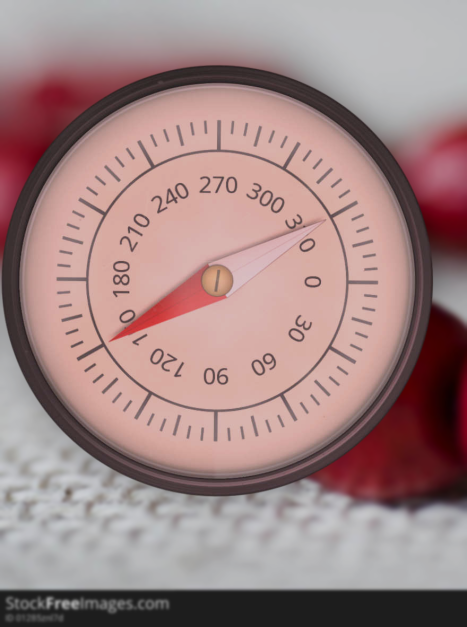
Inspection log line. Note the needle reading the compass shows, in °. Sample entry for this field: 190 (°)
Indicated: 150 (°)
